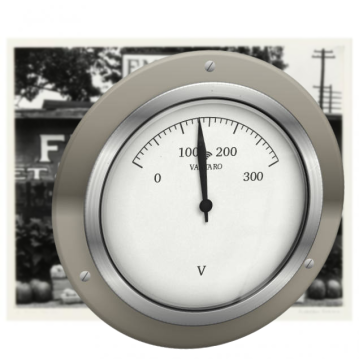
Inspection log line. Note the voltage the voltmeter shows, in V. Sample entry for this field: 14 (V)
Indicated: 130 (V)
